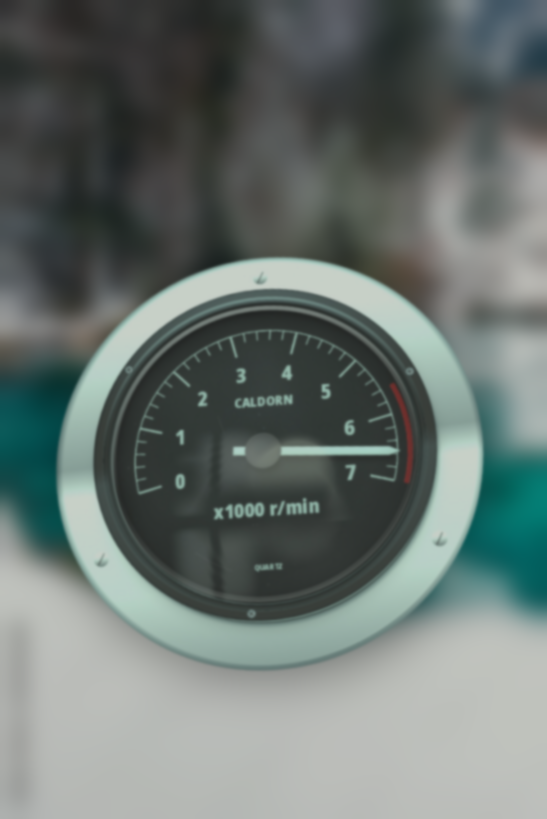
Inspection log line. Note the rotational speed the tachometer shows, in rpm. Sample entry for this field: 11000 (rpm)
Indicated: 6600 (rpm)
